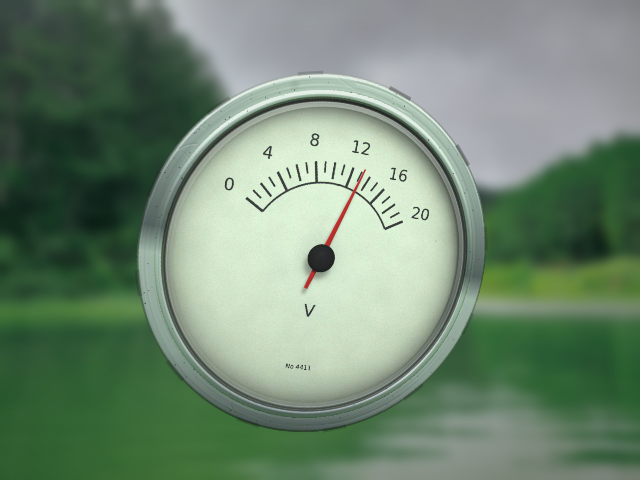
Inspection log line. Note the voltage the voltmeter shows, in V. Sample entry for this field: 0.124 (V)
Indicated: 13 (V)
